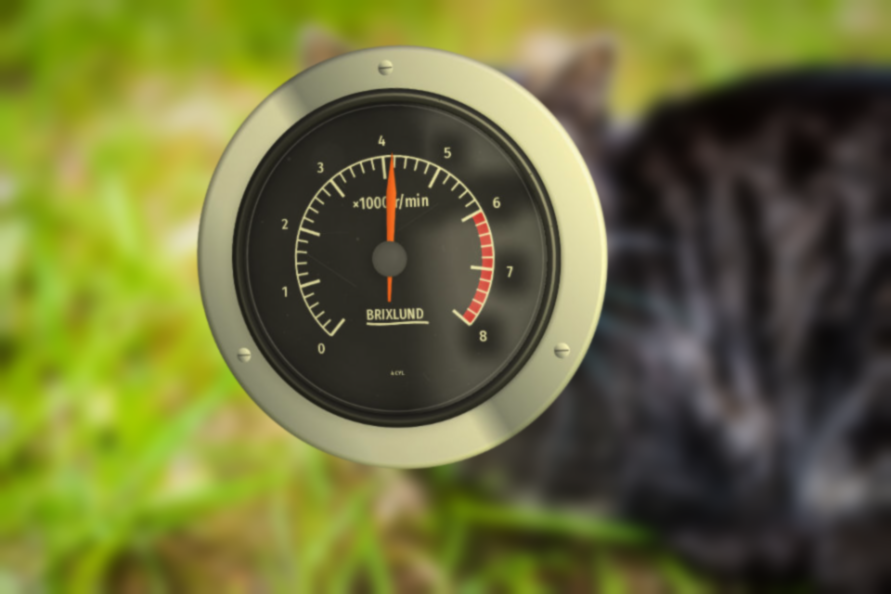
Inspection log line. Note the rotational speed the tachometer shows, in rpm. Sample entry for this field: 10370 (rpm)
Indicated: 4200 (rpm)
